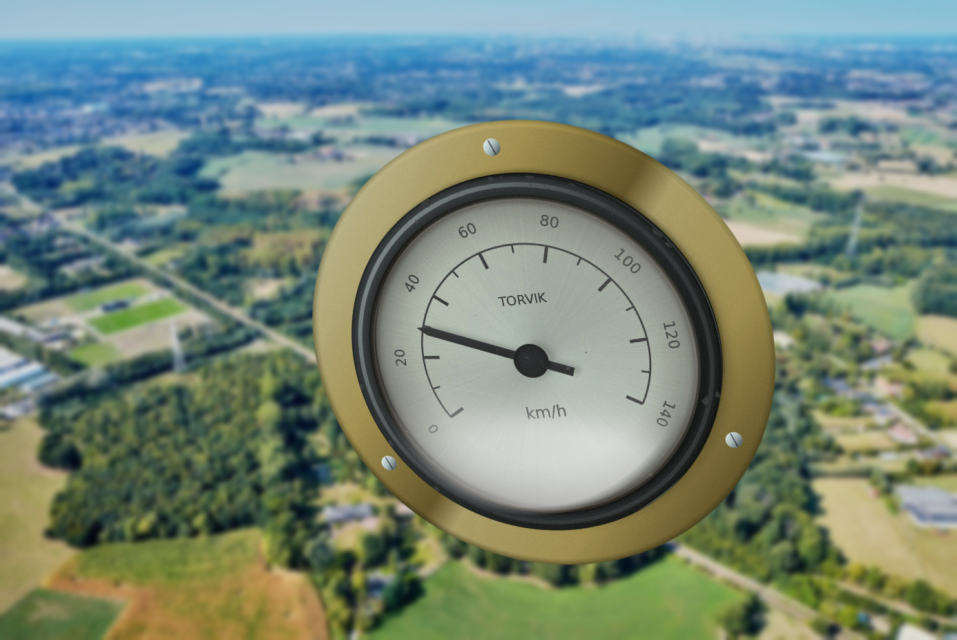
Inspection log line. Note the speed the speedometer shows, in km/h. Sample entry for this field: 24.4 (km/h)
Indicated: 30 (km/h)
